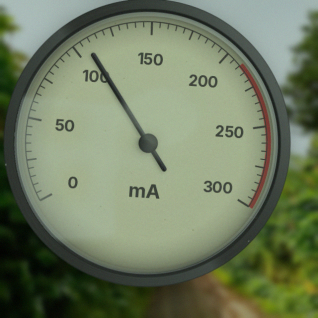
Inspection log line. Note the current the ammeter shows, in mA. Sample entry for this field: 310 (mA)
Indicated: 107.5 (mA)
